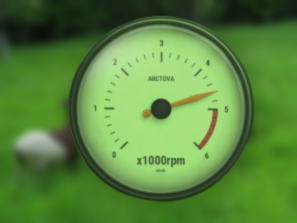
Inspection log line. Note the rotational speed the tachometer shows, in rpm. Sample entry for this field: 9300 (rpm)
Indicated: 4600 (rpm)
